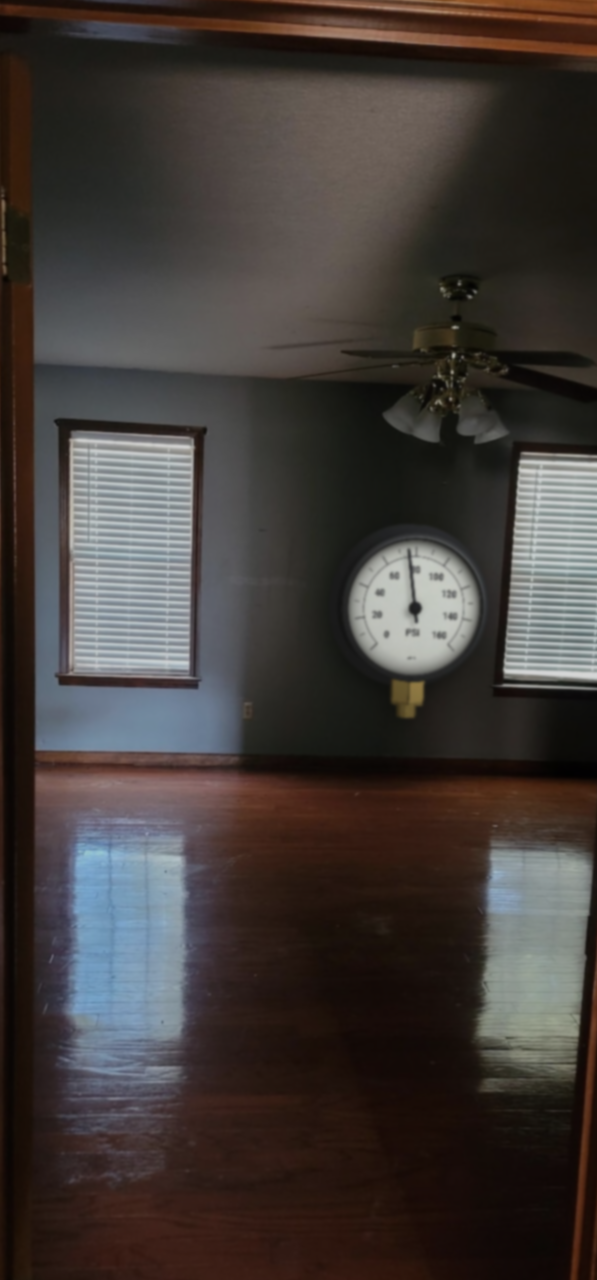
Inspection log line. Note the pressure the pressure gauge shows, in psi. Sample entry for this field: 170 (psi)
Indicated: 75 (psi)
